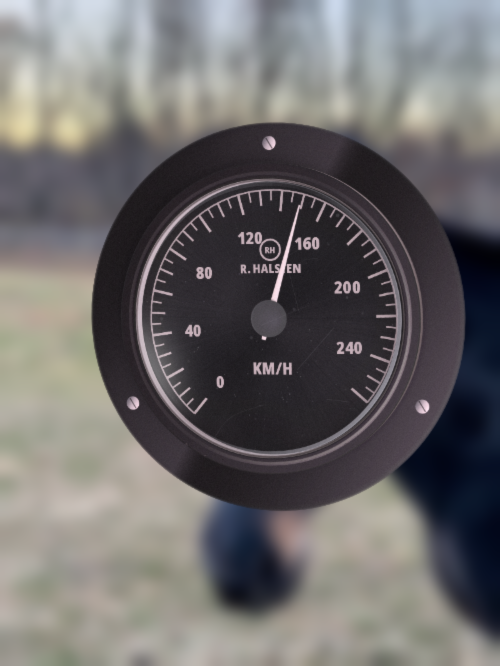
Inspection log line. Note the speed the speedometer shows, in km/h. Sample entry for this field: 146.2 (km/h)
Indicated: 150 (km/h)
